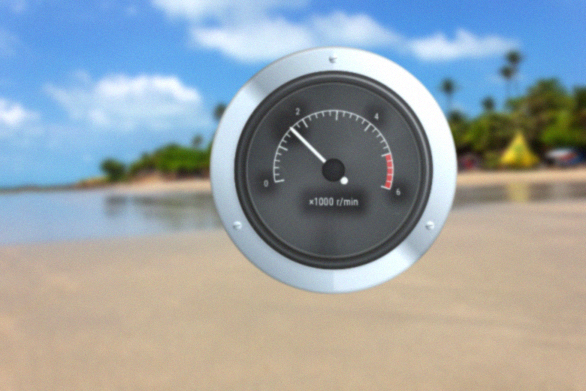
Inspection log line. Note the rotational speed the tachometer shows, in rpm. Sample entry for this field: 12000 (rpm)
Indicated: 1600 (rpm)
